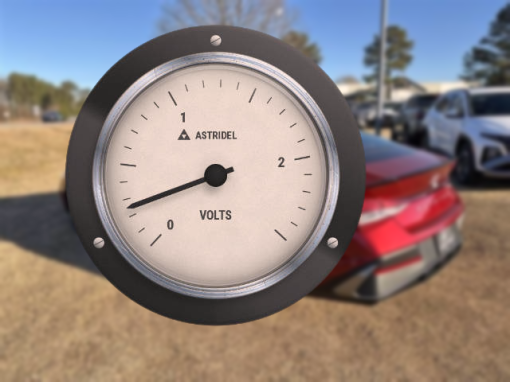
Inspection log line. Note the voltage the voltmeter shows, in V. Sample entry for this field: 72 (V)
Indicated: 0.25 (V)
